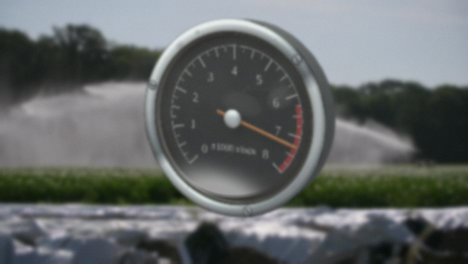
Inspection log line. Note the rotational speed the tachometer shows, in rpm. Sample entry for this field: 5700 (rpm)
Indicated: 7250 (rpm)
